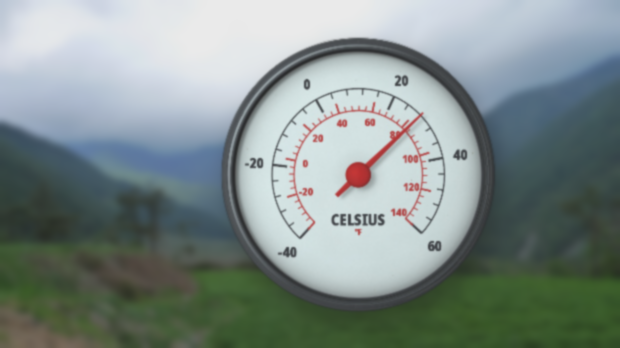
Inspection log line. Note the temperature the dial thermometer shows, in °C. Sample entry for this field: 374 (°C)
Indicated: 28 (°C)
